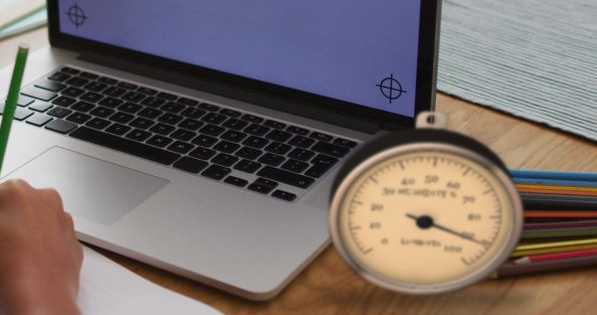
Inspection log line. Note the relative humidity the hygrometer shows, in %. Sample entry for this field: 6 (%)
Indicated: 90 (%)
